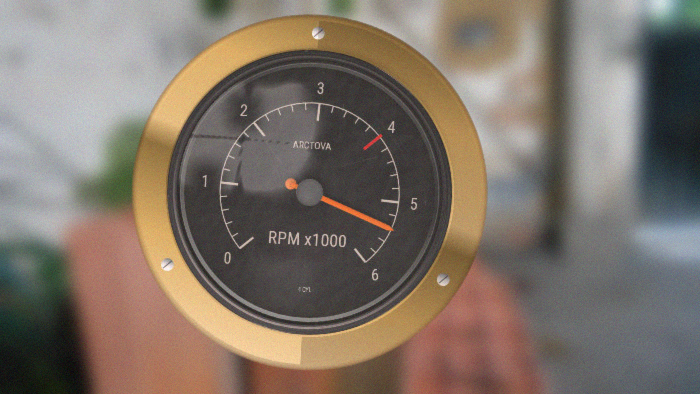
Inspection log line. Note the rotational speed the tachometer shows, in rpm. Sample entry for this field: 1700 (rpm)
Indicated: 5400 (rpm)
